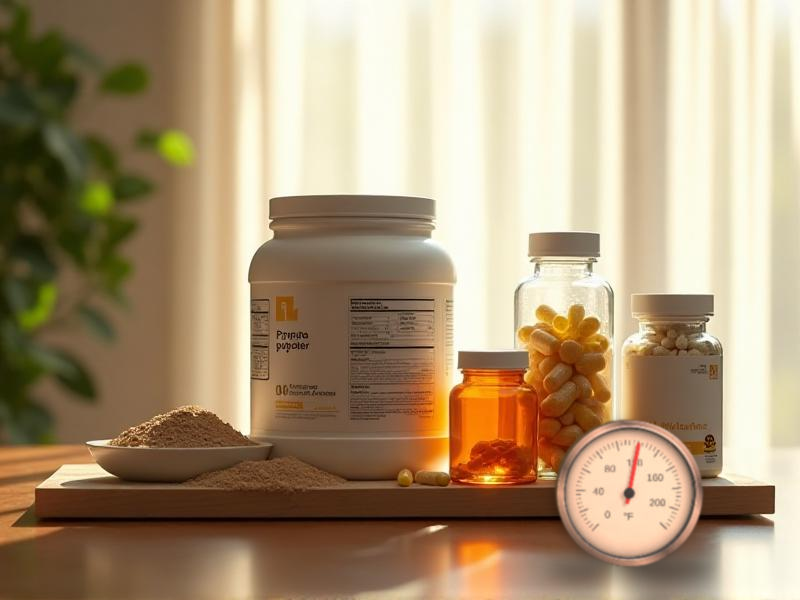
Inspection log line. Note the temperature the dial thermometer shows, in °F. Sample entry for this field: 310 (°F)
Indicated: 120 (°F)
